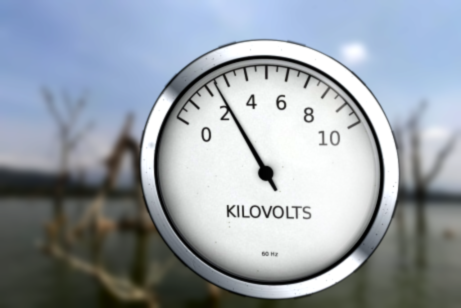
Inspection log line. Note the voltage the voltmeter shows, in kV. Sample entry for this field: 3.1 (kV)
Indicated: 2.5 (kV)
